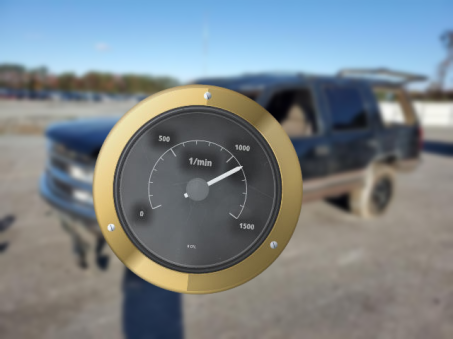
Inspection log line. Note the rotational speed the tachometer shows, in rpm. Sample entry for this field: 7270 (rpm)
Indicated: 1100 (rpm)
